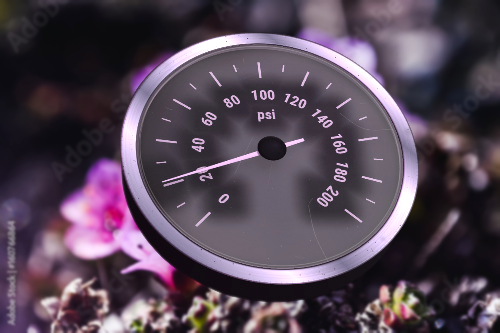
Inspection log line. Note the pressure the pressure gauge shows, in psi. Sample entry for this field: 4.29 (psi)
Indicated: 20 (psi)
